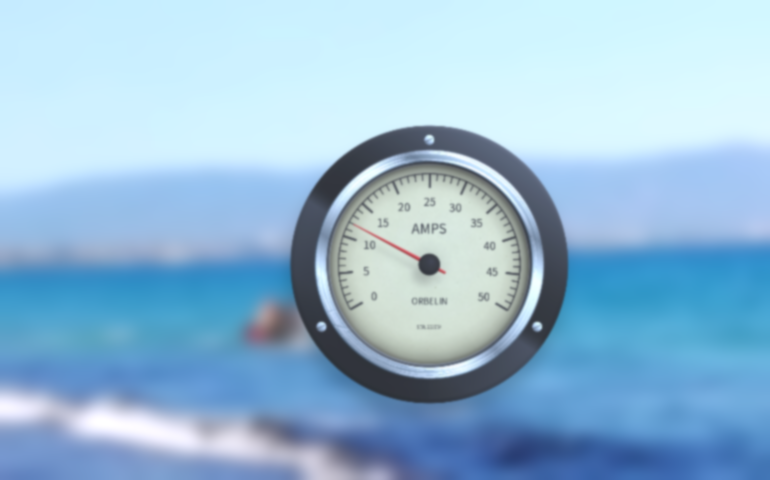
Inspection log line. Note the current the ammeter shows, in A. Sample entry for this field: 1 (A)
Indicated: 12 (A)
